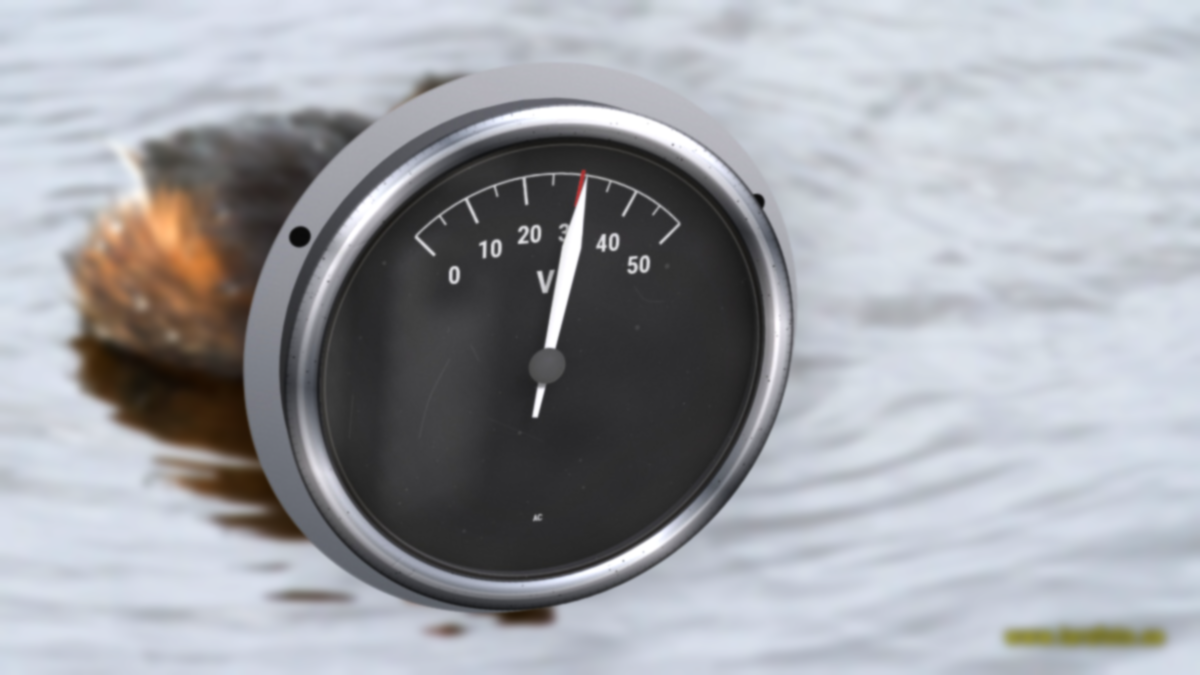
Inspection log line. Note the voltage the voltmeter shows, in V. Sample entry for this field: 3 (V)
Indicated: 30 (V)
